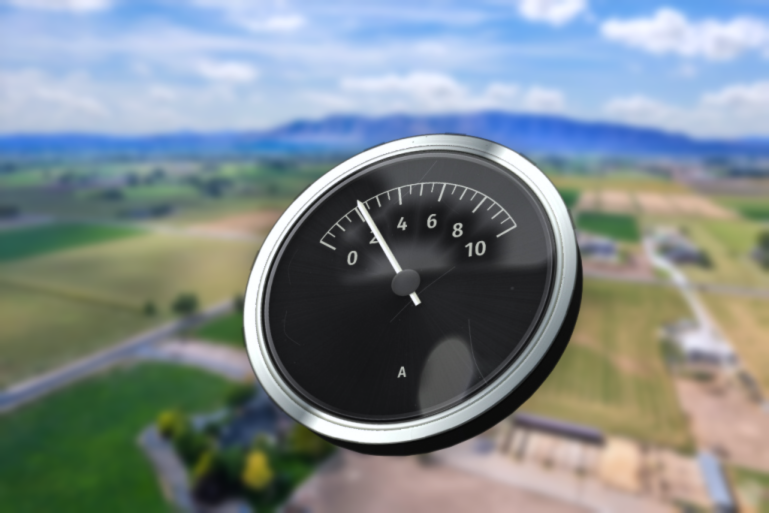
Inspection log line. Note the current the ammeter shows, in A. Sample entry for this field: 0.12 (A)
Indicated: 2.25 (A)
